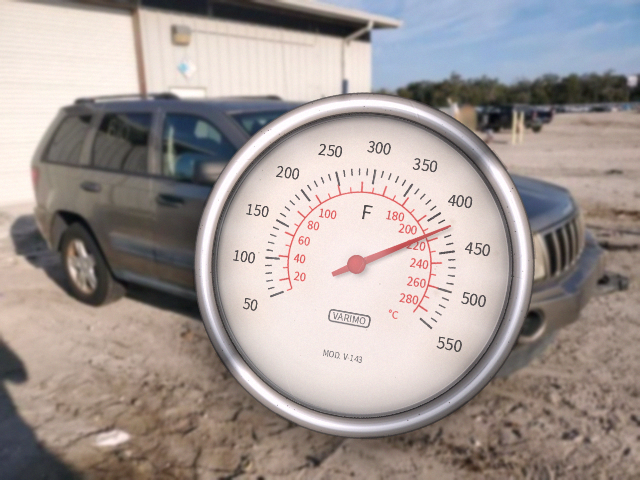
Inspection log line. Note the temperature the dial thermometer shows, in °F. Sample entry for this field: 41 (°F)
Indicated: 420 (°F)
